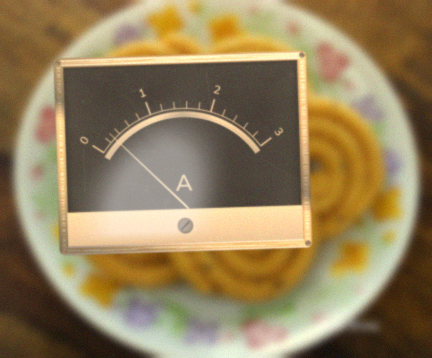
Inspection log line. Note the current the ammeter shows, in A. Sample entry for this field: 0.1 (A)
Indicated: 0.3 (A)
